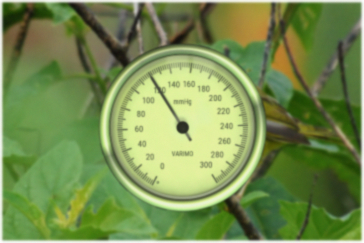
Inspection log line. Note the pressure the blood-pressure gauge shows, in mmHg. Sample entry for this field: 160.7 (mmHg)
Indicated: 120 (mmHg)
